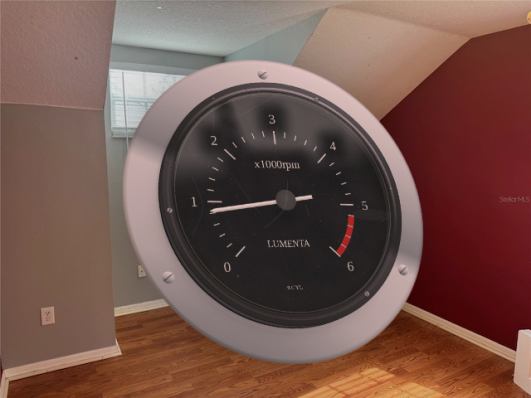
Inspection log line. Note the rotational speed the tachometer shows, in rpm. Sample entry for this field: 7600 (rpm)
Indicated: 800 (rpm)
